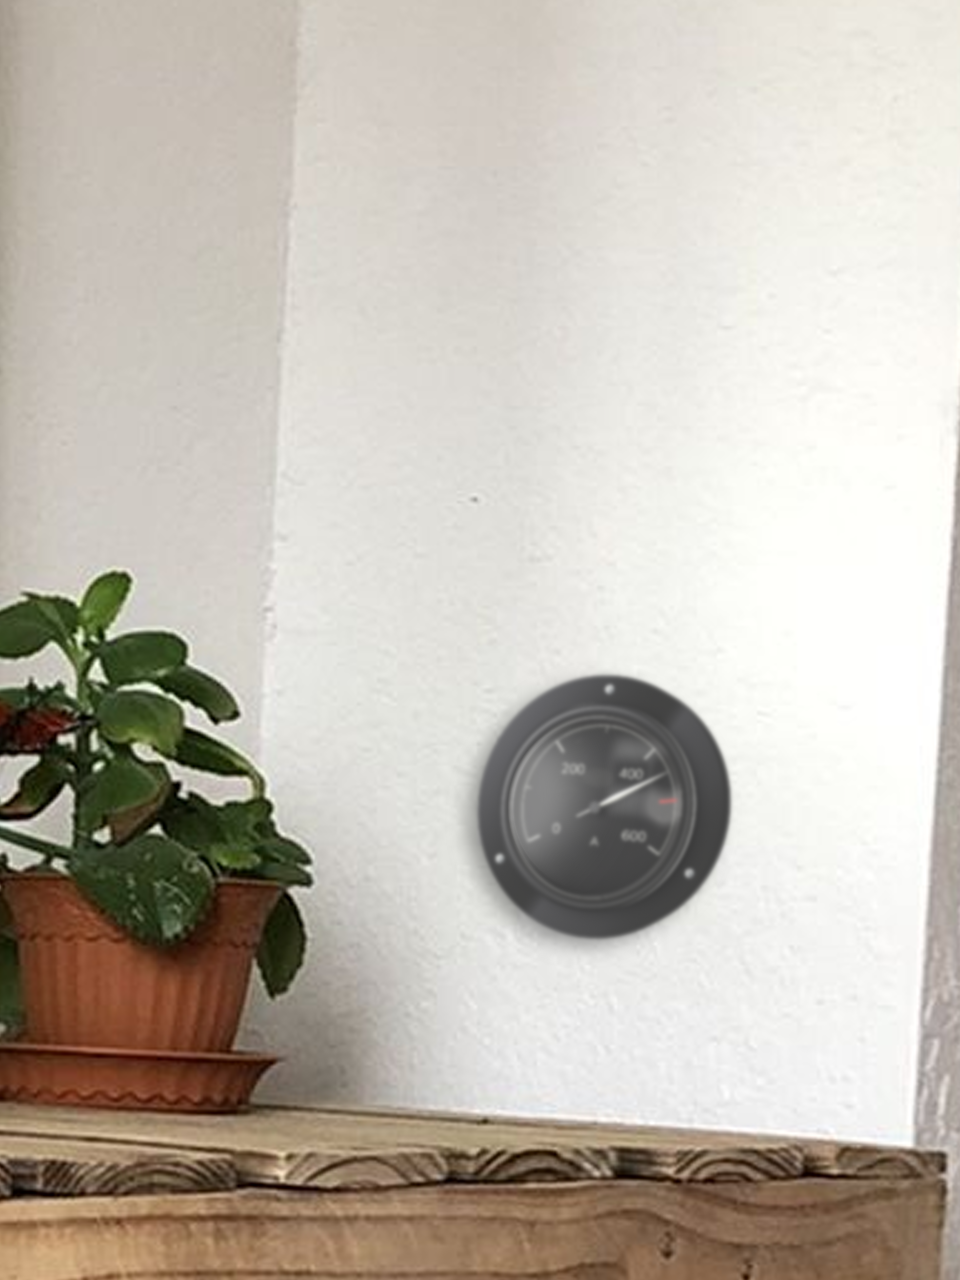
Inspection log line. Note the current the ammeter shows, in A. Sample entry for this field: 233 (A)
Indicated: 450 (A)
